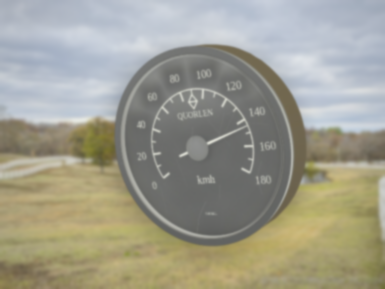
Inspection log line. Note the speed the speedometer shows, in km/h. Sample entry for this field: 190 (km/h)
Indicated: 145 (km/h)
